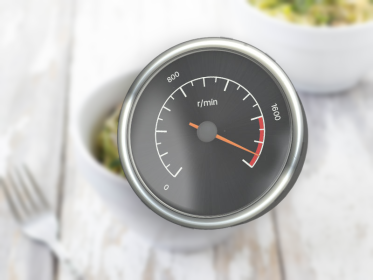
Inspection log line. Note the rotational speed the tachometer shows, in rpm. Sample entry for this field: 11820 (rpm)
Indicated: 1900 (rpm)
